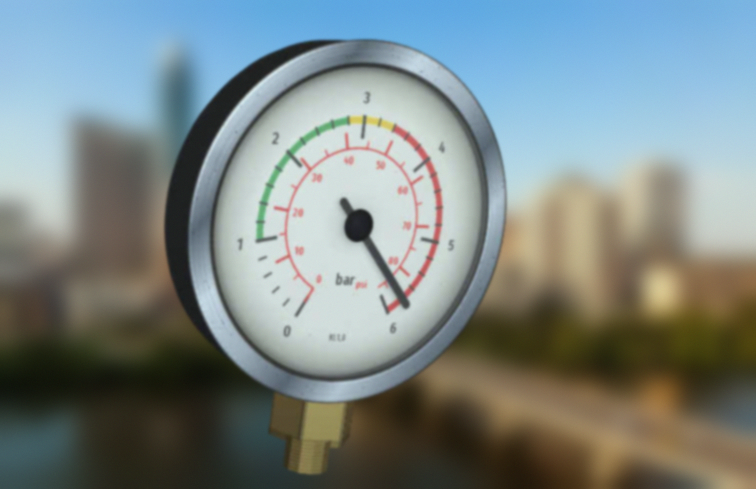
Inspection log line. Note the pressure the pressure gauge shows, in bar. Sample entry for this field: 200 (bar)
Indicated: 5.8 (bar)
